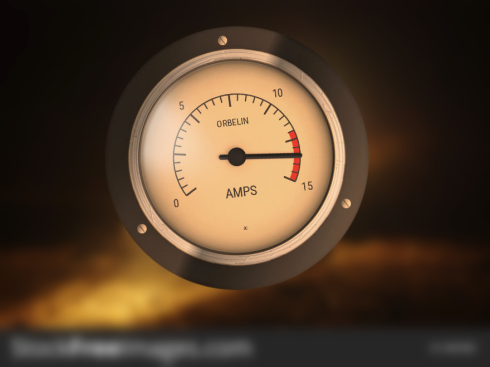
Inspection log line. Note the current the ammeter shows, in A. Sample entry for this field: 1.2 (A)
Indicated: 13.5 (A)
